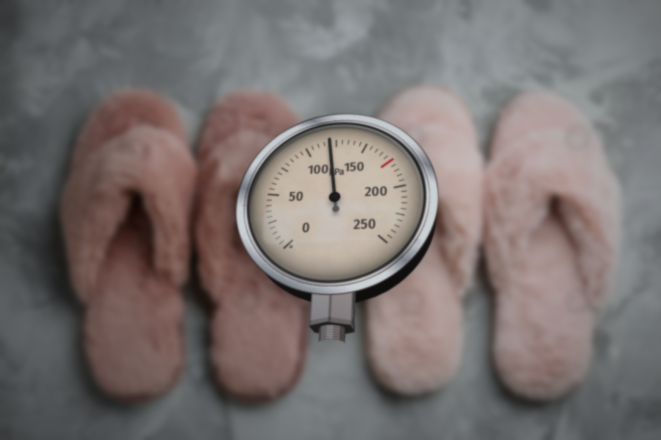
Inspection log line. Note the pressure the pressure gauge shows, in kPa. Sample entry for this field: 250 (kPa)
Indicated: 120 (kPa)
